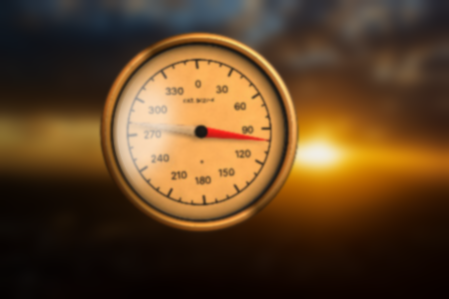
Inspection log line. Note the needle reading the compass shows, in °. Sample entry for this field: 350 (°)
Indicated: 100 (°)
